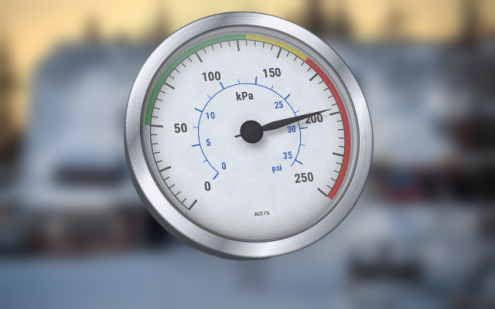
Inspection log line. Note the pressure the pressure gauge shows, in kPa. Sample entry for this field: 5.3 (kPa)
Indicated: 197.5 (kPa)
